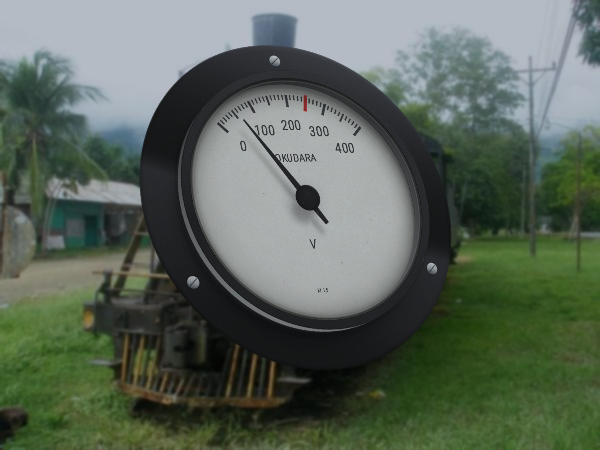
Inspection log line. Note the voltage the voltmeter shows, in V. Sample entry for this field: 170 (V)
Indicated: 50 (V)
